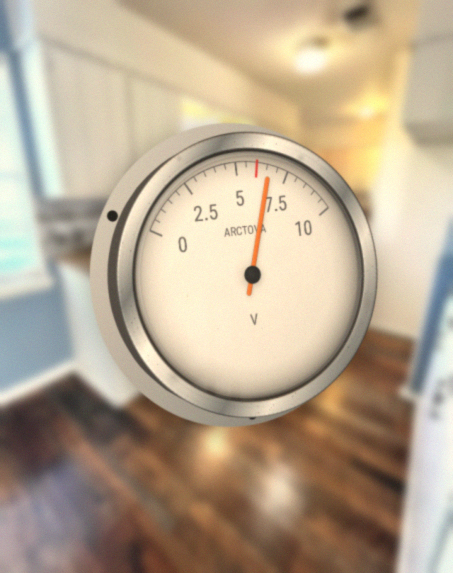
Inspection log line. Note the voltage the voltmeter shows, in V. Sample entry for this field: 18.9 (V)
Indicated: 6.5 (V)
